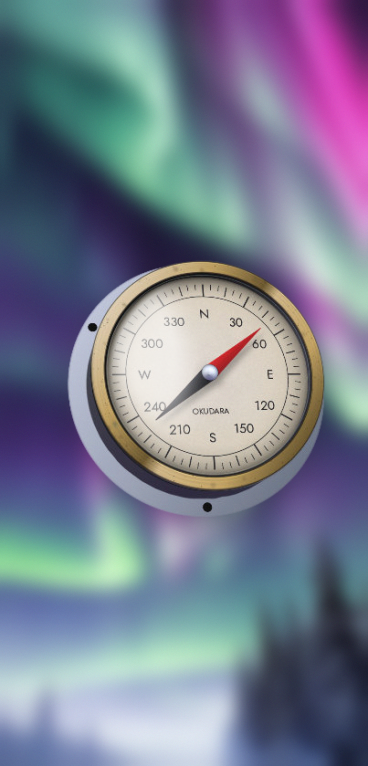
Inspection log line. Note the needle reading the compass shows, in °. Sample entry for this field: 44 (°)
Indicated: 50 (°)
